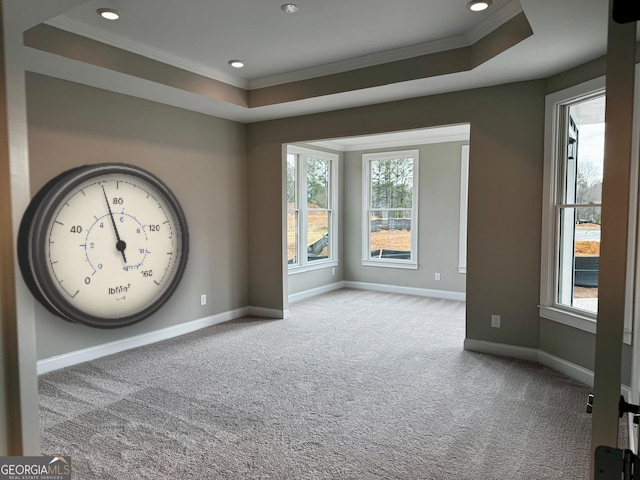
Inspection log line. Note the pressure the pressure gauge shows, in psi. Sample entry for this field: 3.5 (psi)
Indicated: 70 (psi)
